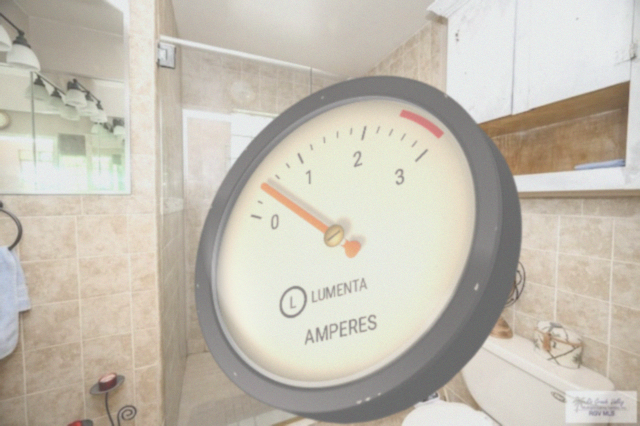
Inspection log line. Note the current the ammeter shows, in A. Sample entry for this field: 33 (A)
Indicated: 0.4 (A)
